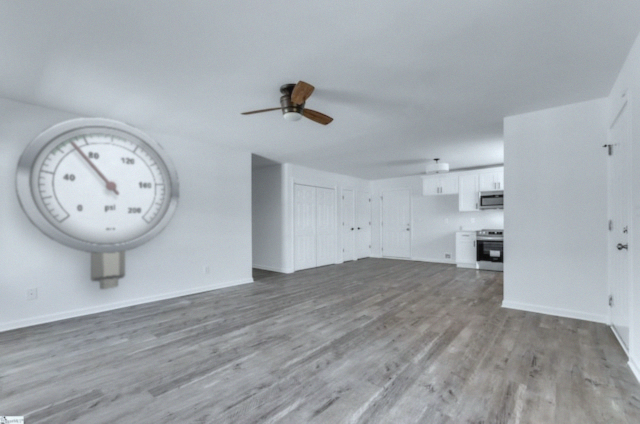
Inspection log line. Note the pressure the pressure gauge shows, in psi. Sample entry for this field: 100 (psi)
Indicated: 70 (psi)
